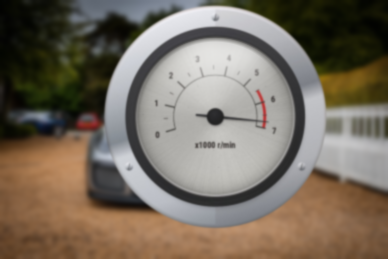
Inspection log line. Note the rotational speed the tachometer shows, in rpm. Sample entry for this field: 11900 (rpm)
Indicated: 6750 (rpm)
